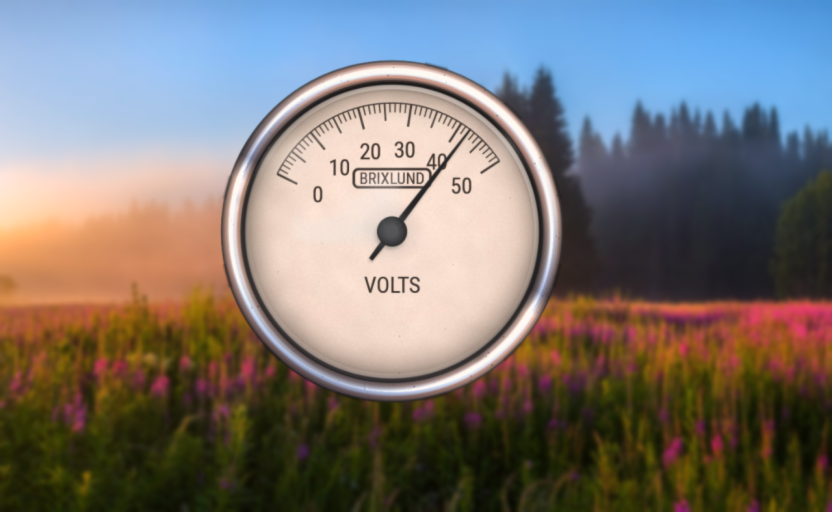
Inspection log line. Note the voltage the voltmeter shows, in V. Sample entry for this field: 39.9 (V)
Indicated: 42 (V)
